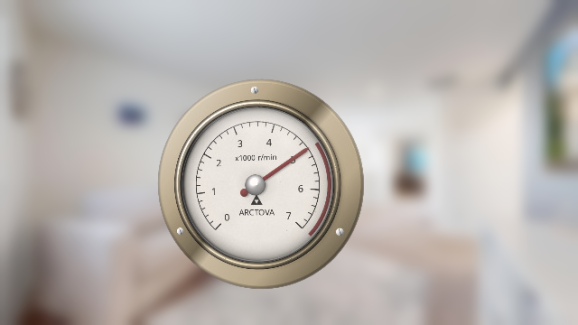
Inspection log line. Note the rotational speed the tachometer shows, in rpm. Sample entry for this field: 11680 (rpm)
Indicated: 5000 (rpm)
